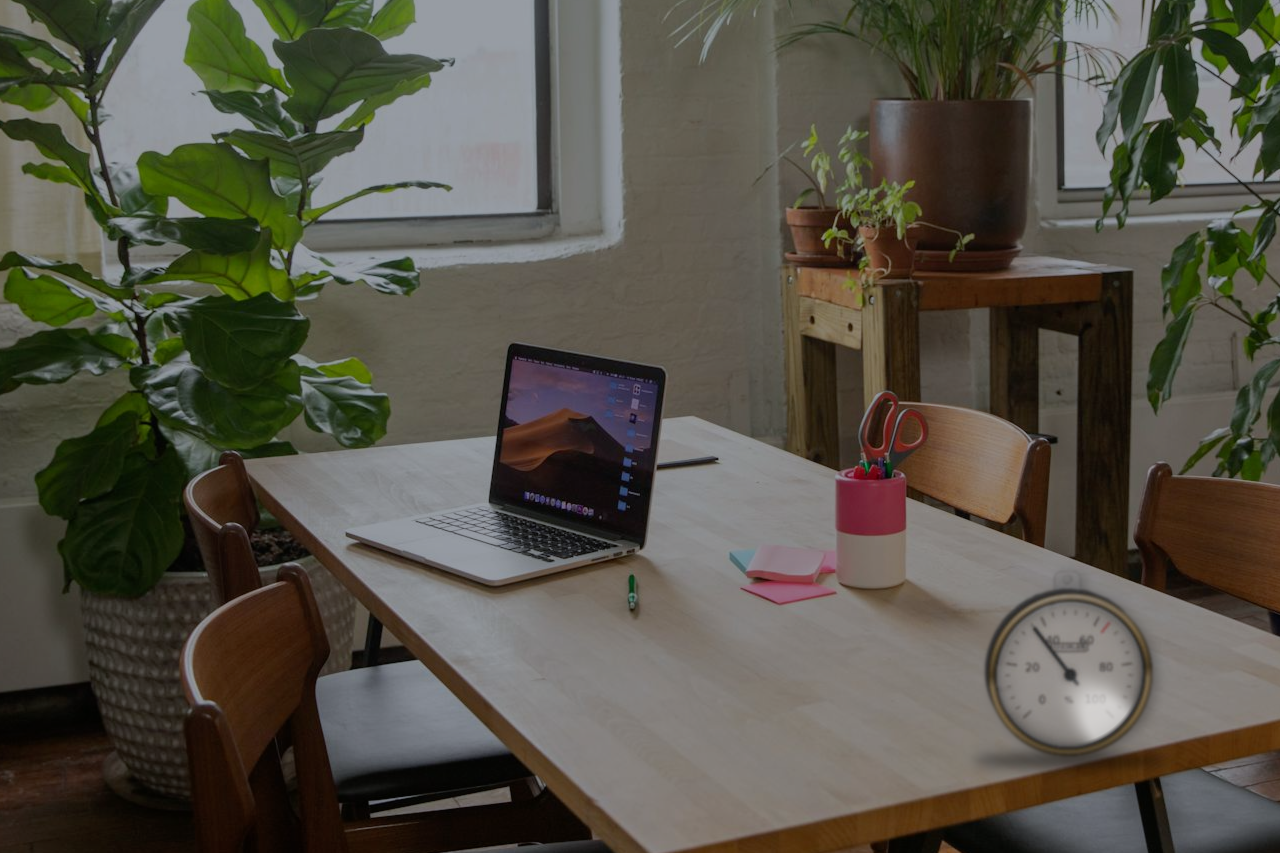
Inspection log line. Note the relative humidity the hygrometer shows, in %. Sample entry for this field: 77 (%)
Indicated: 36 (%)
